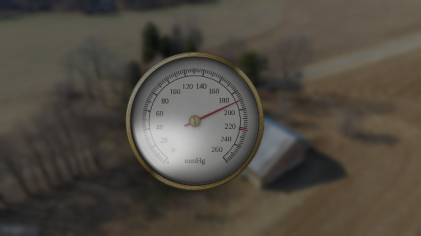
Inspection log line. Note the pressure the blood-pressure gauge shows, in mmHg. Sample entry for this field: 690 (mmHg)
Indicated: 190 (mmHg)
